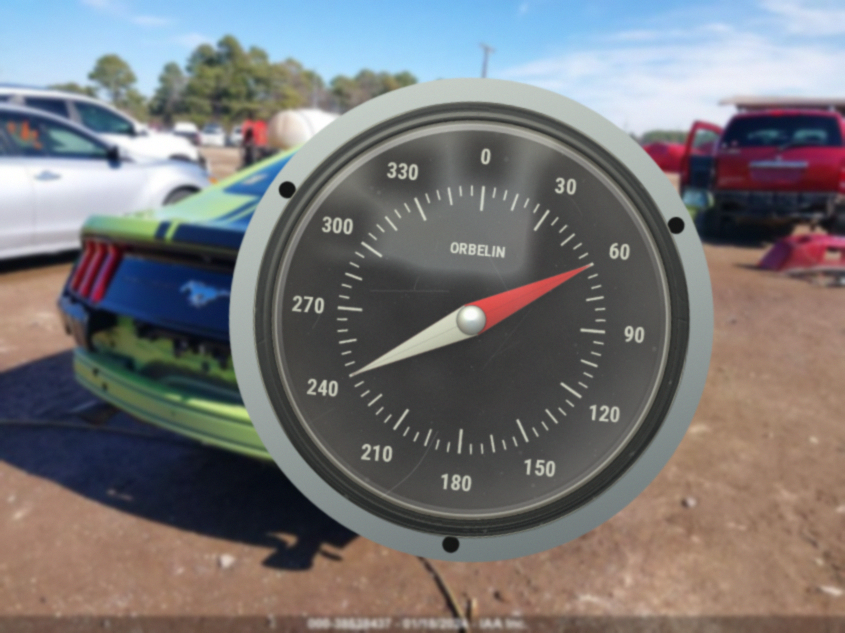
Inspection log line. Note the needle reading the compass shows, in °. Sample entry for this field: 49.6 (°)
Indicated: 60 (°)
